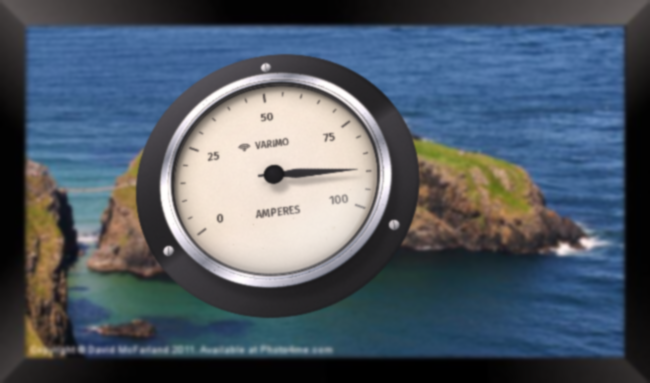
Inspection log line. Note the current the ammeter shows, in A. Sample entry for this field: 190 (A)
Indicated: 90 (A)
